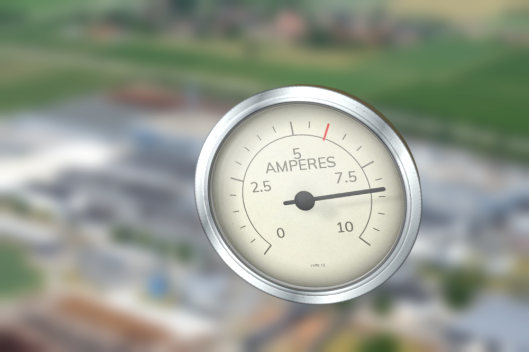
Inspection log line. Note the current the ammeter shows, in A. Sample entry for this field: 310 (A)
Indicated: 8.25 (A)
